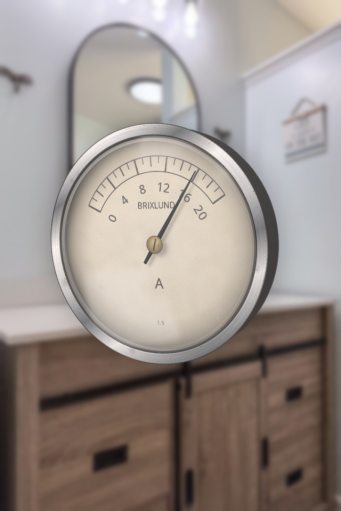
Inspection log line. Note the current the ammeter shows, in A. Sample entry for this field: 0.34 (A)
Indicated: 16 (A)
